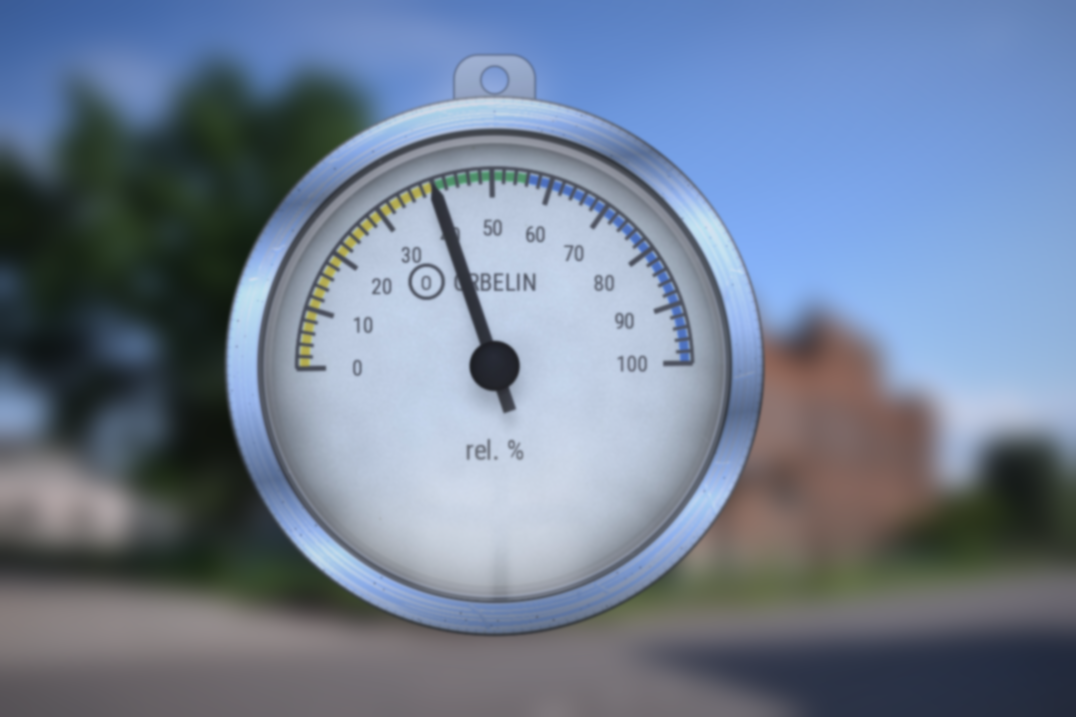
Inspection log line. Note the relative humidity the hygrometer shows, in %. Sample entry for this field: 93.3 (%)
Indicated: 40 (%)
